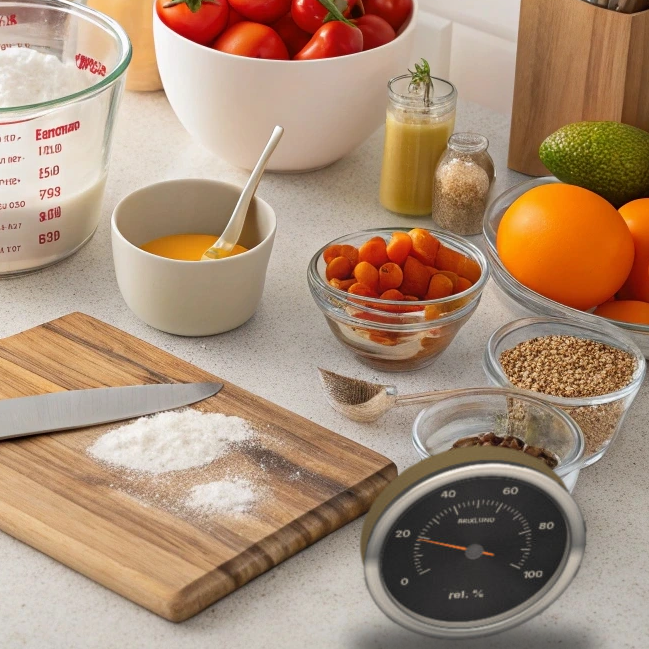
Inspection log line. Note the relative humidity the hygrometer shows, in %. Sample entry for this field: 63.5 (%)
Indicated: 20 (%)
